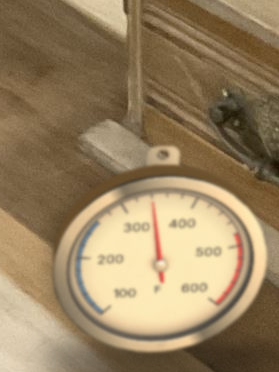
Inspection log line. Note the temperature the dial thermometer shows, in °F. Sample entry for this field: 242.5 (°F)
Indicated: 340 (°F)
